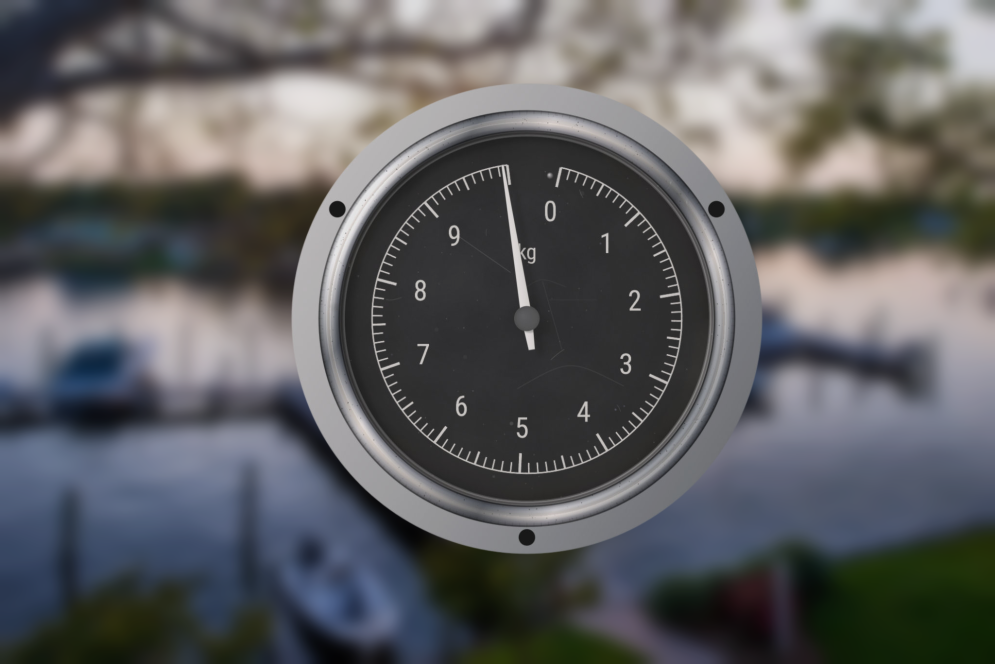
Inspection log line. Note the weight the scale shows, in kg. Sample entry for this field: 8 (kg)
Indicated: 9.95 (kg)
